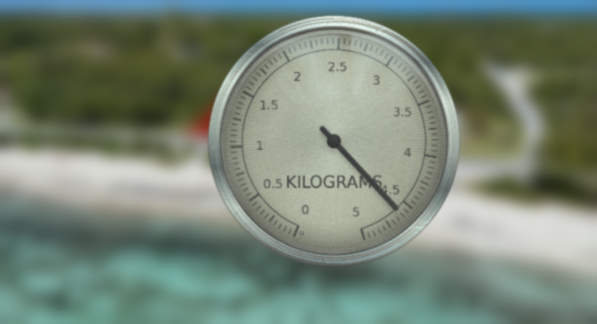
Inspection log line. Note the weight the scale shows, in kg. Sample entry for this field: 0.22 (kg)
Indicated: 4.6 (kg)
